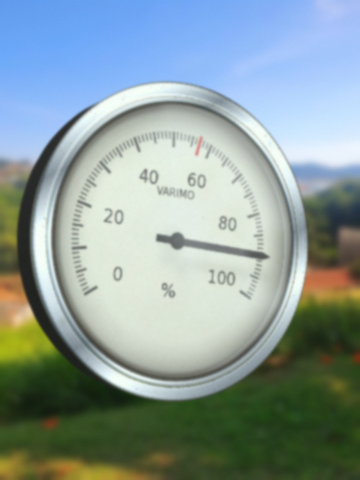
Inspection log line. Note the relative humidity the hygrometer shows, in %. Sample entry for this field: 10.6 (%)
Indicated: 90 (%)
